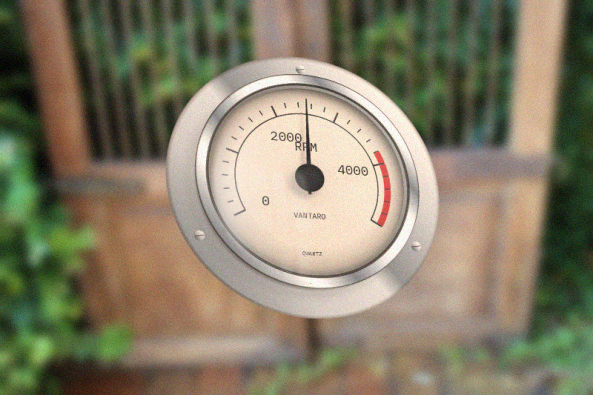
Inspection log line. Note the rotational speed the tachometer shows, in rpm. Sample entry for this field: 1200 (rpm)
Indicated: 2500 (rpm)
